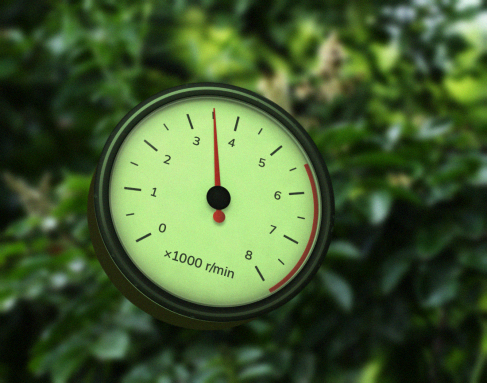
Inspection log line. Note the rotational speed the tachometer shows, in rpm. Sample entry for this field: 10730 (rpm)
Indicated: 3500 (rpm)
